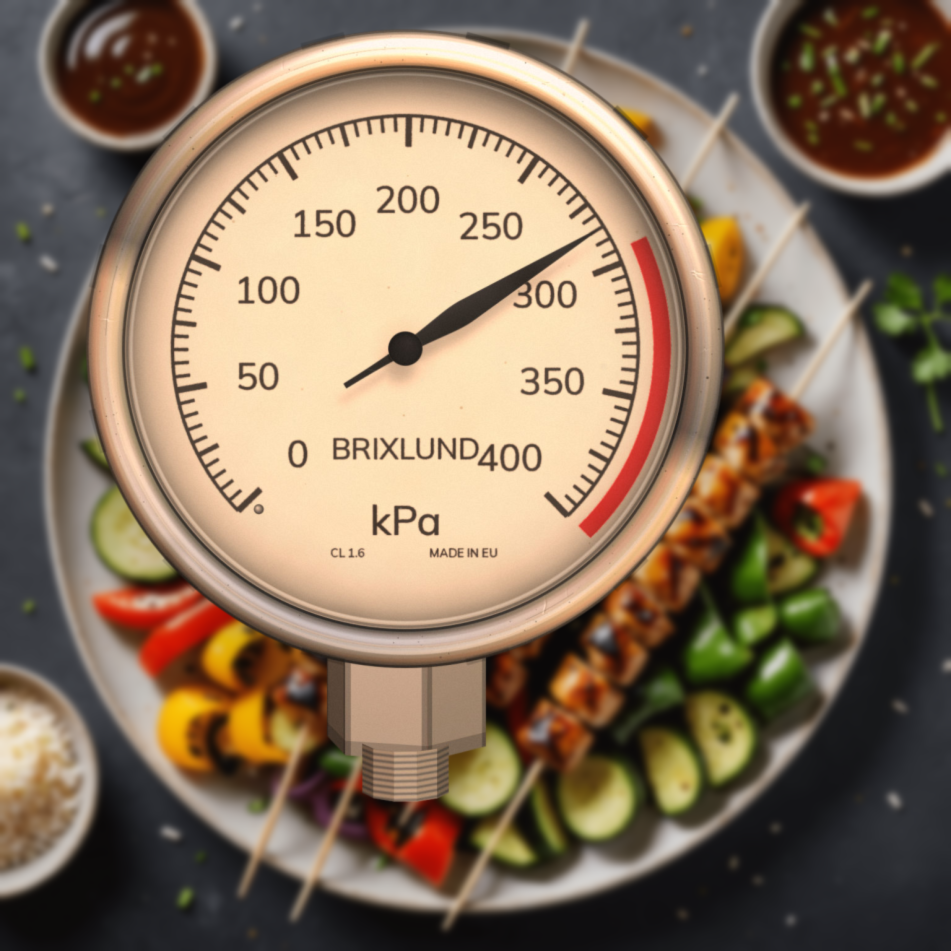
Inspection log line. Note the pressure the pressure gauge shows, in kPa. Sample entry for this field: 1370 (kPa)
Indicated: 285 (kPa)
